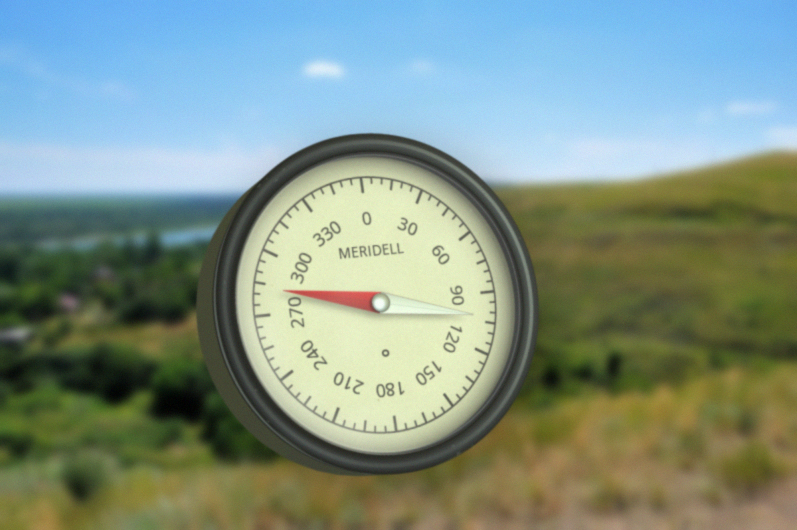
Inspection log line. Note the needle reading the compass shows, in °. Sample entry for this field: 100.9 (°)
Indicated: 282.5 (°)
